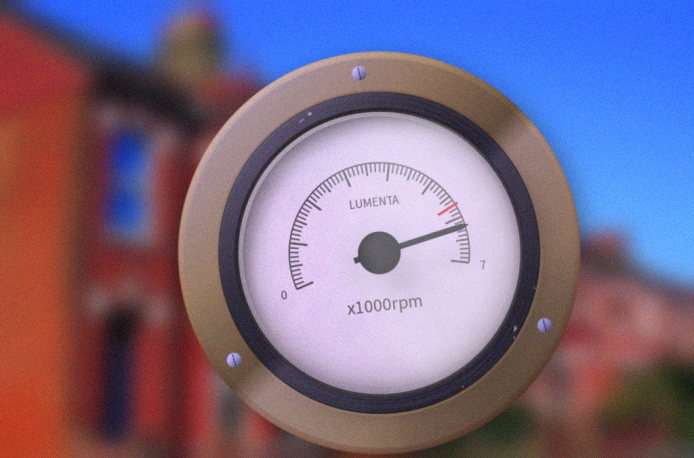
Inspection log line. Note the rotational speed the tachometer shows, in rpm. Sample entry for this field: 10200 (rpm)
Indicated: 6200 (rpm)
